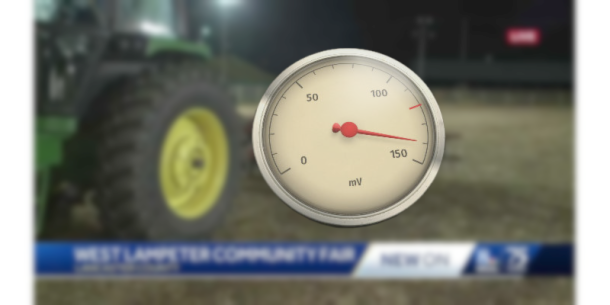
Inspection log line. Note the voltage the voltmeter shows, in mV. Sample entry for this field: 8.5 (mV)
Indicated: 140 (mV)
